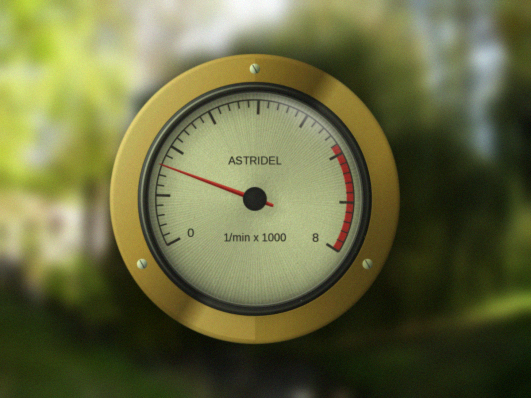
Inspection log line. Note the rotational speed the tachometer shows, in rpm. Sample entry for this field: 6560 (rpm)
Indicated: 1600 (rpm)
